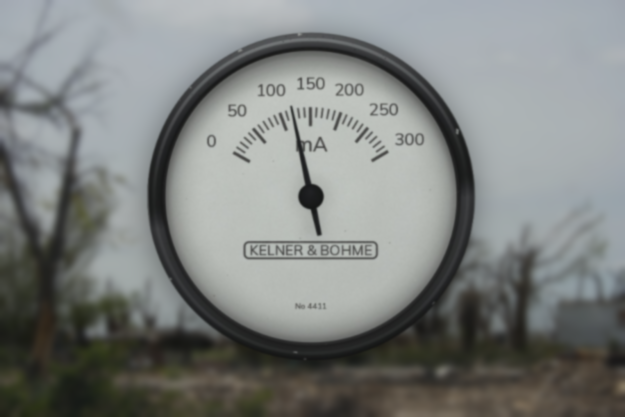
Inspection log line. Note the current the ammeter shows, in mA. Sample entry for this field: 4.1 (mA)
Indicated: 120 (mA)
